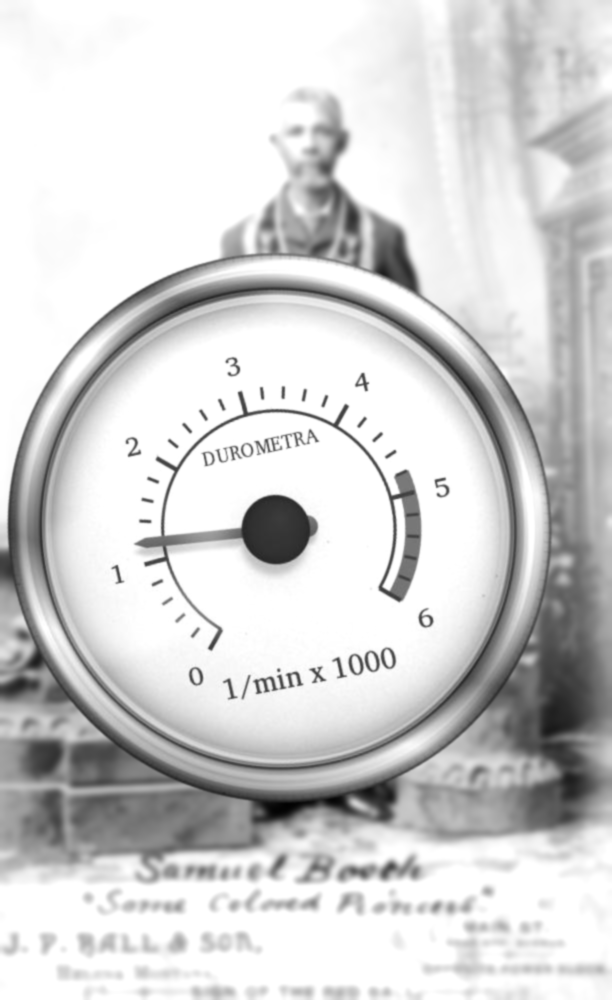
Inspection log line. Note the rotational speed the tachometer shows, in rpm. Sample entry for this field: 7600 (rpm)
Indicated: 1200 (rpm)
